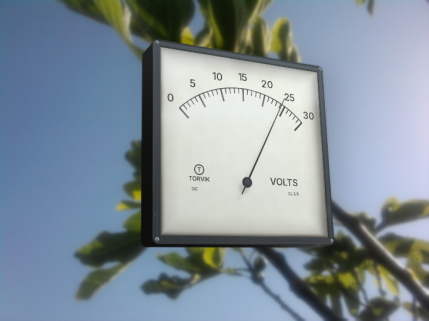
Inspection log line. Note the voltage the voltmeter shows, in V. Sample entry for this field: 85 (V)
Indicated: 24 (V)
